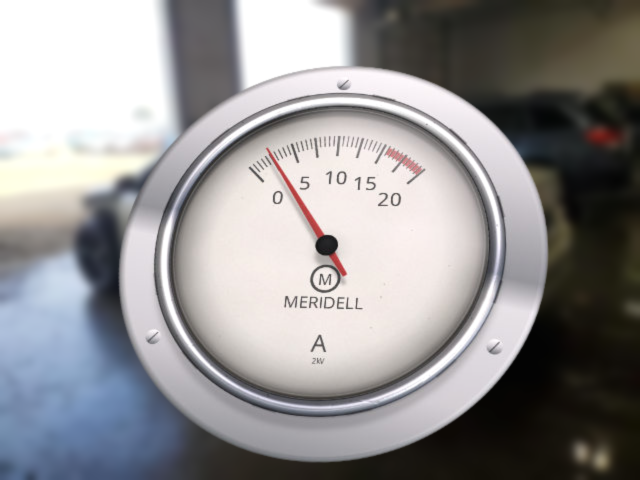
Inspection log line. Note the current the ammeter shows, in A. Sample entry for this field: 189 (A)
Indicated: 2.5 (A)
